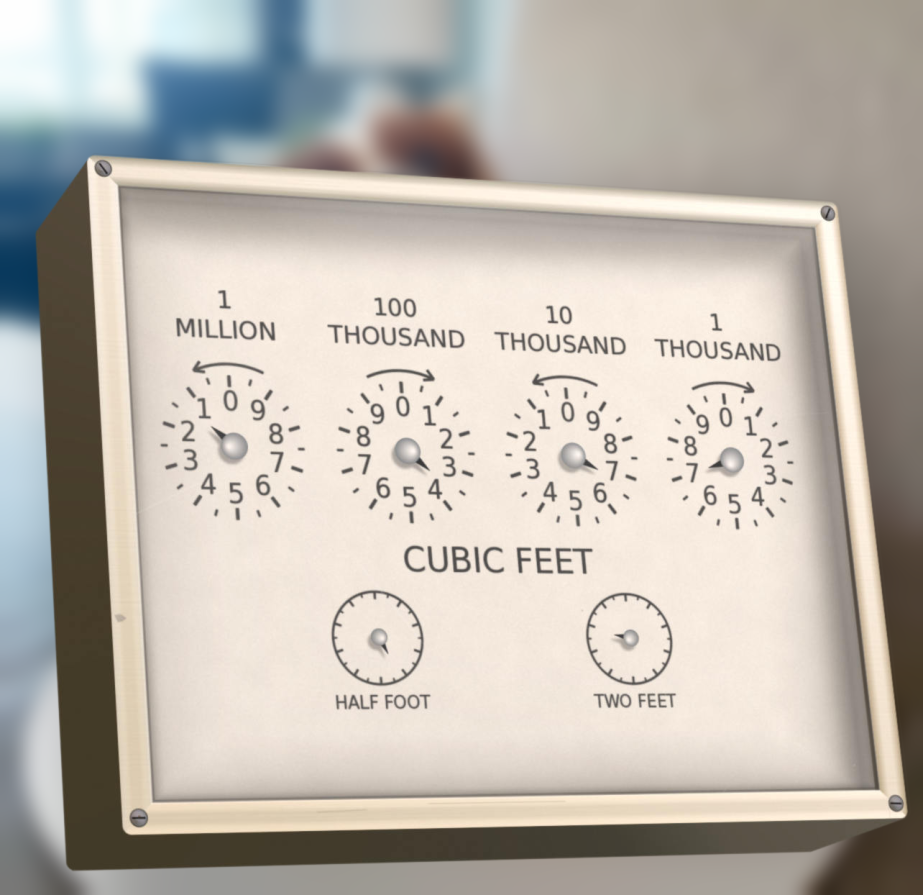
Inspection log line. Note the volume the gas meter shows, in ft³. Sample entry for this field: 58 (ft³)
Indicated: 136700 (ft³)
